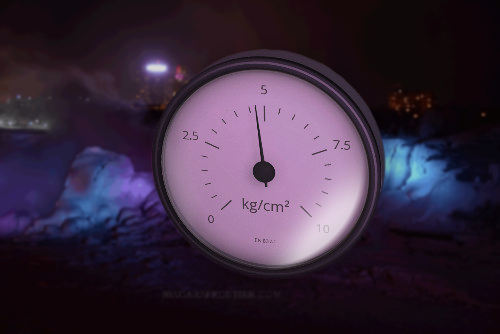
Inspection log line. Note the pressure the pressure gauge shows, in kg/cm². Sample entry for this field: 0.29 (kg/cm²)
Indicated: 4.75 (kg/cm²)
